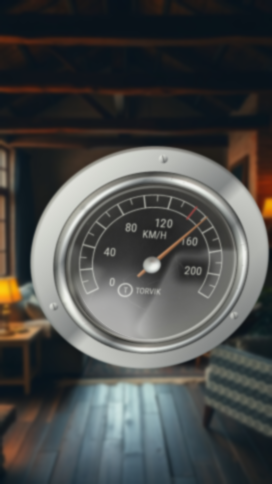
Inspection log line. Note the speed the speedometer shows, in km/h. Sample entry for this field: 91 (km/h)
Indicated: 150 (km/h)
